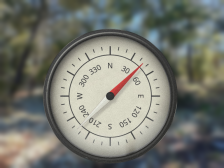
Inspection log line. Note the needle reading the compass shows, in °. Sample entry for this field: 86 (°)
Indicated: 45 (°)
